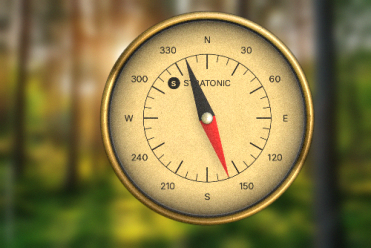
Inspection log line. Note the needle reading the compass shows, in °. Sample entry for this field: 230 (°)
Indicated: 160 (°)
